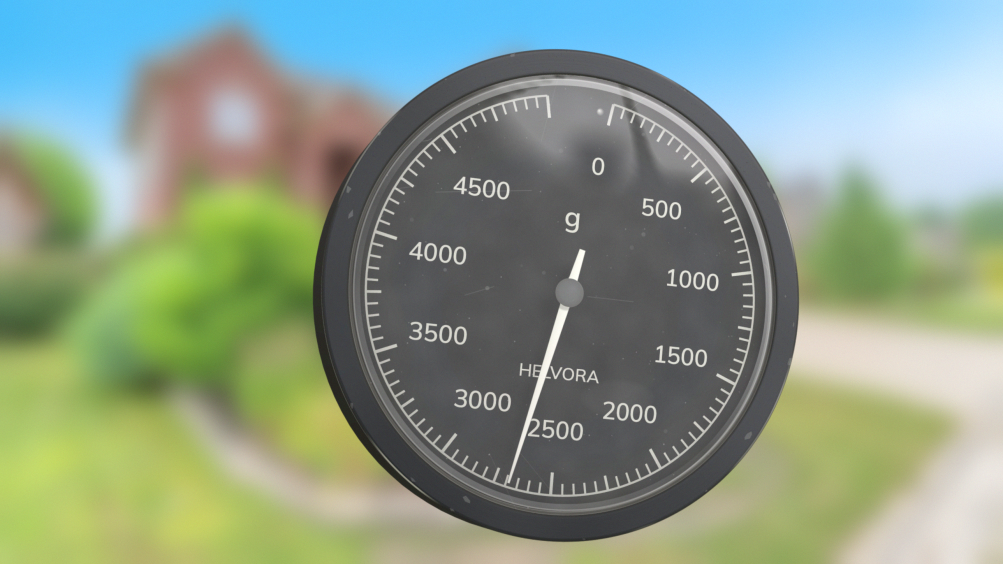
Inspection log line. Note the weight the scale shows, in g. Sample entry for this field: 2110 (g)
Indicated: 2700 (g)
